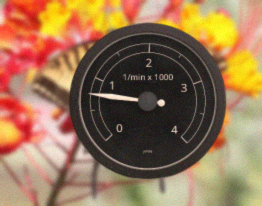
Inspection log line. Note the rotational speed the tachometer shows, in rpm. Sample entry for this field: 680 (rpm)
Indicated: 750 (rpm)
